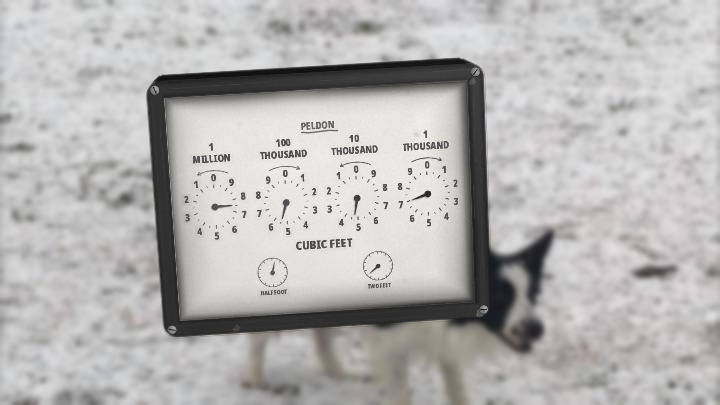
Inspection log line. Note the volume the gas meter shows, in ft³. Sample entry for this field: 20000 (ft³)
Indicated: 754700 (ft³)
